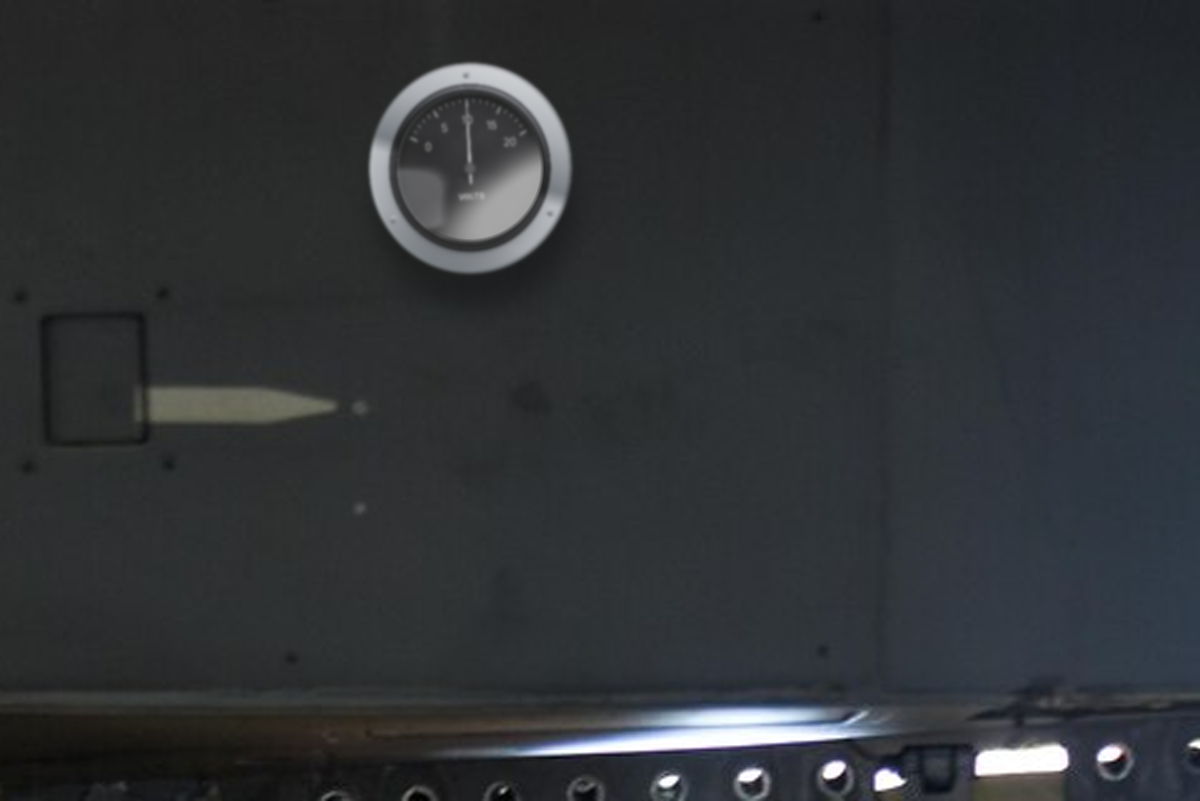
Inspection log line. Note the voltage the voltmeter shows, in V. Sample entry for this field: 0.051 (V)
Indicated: 10 (V)
